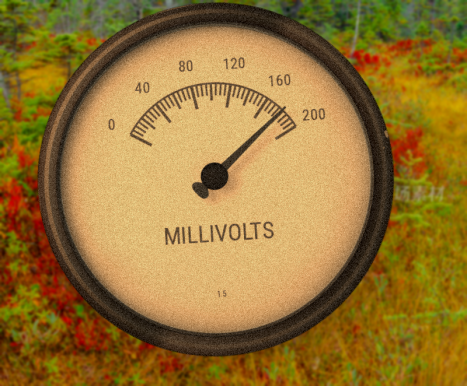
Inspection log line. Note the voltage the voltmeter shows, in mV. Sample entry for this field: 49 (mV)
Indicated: 180 (mV)
